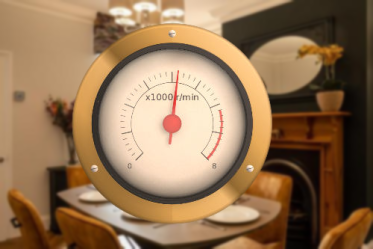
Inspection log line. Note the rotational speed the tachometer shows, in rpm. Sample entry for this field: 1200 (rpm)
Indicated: 4200 (rpm)
